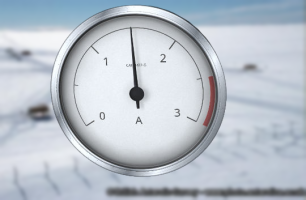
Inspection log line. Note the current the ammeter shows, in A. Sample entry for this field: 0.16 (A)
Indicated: 1.5 (A)
